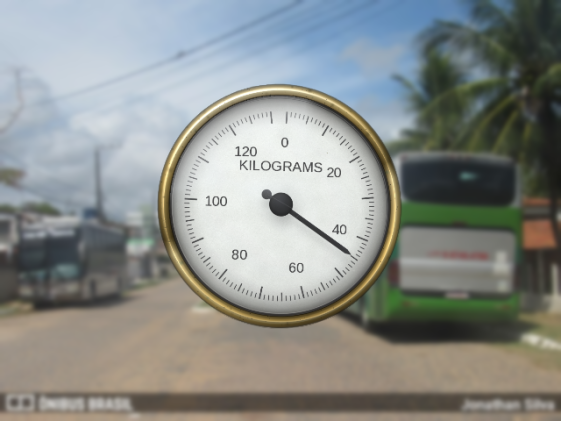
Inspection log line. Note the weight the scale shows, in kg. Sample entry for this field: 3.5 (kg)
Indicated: 45 (kg)
